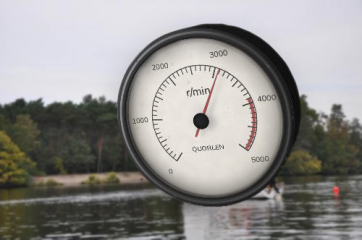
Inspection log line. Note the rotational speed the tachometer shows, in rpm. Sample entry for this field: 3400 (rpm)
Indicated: 3100 (rpm)
